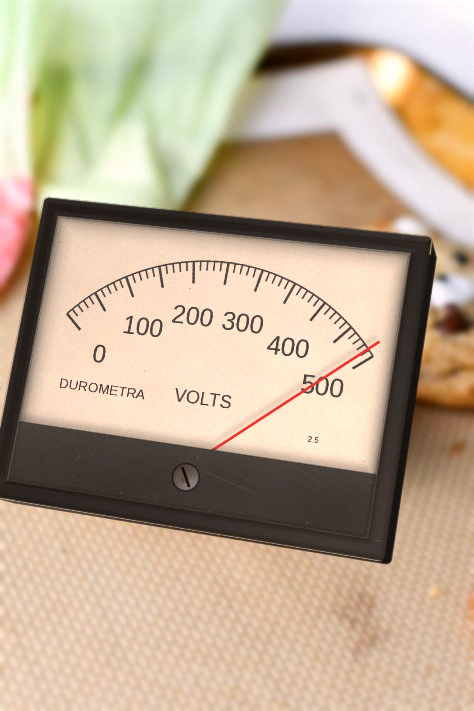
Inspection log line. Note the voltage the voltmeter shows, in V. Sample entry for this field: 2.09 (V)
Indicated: 490 (V)
